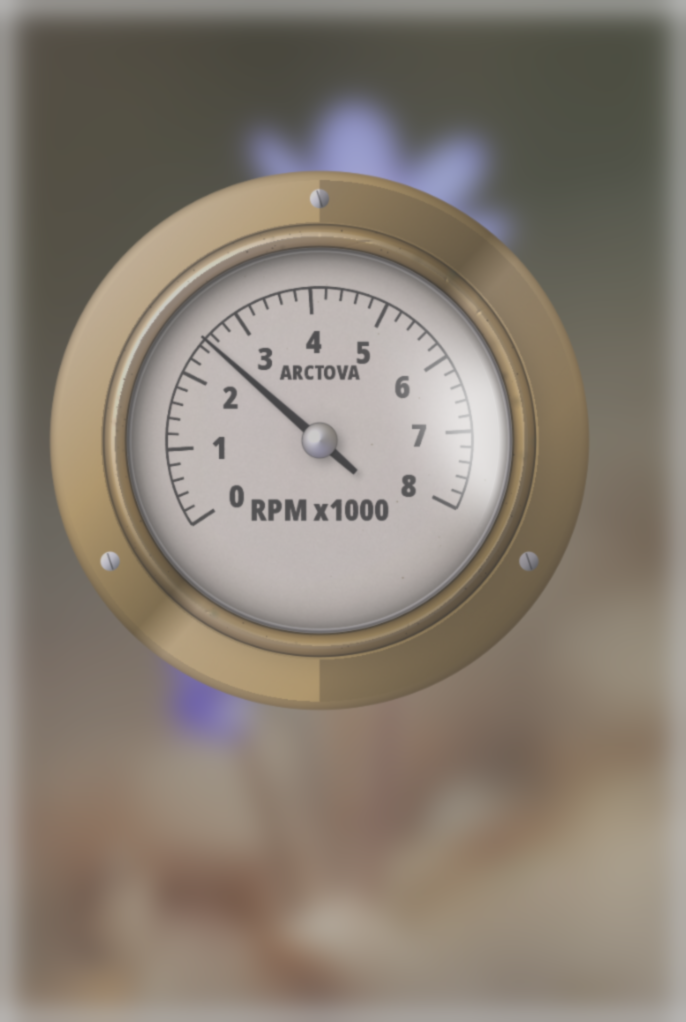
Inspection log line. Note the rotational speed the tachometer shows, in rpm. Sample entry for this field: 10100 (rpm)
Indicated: 2500 (rpm)
